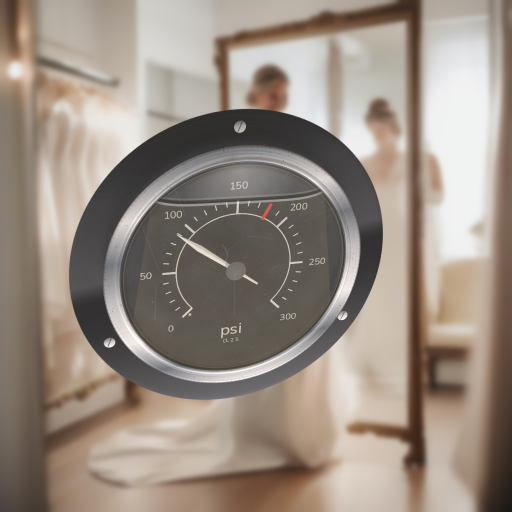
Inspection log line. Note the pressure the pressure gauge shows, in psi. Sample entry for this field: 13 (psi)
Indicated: 90 (psi)
